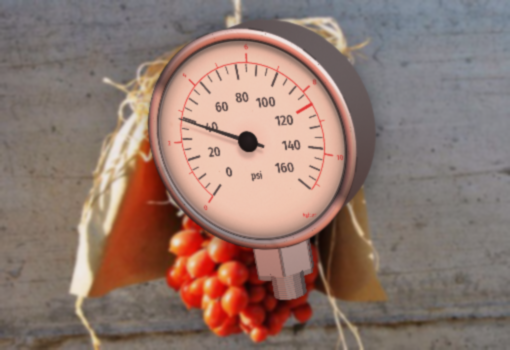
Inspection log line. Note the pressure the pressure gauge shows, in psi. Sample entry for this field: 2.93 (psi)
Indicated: 40 (psi)
